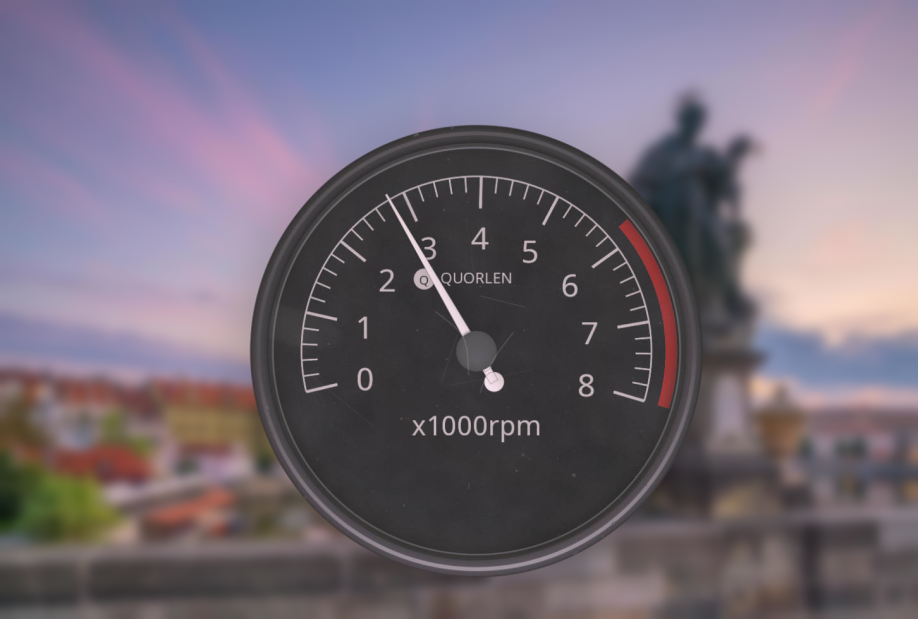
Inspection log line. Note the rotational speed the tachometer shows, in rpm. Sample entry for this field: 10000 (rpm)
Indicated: 2800 (rpm)
